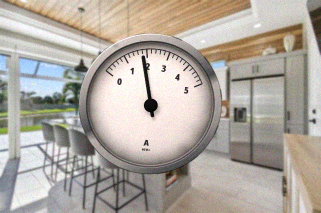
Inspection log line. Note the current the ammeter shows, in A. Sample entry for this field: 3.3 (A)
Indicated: 1.8 (A)
